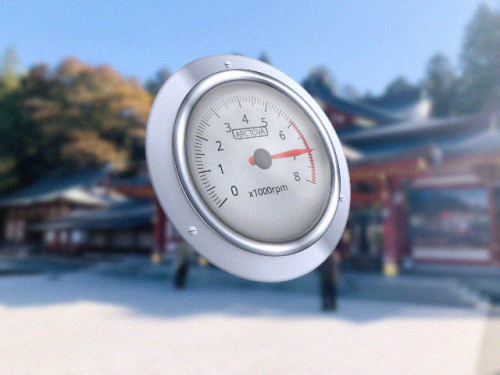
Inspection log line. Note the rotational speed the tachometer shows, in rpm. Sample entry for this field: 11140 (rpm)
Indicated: 7000 (rpm)
